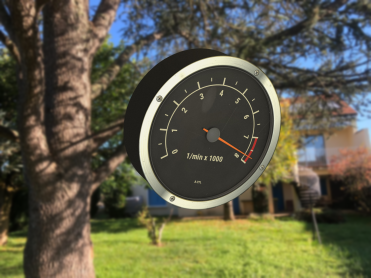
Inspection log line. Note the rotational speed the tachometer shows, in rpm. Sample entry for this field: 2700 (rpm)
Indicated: 7750 (rpm)
